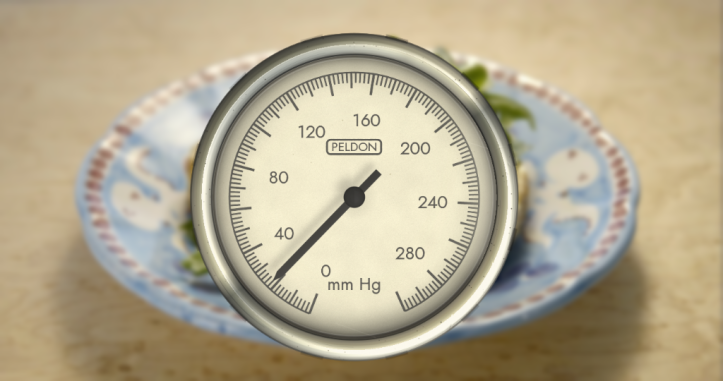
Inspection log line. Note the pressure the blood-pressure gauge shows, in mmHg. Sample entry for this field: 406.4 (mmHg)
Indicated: 22 (mmHg)
